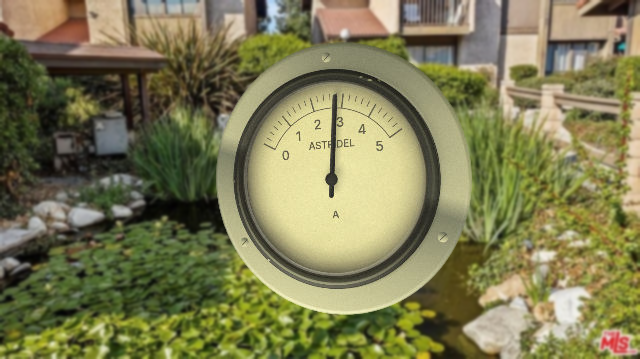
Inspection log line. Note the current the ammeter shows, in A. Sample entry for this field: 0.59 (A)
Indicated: 2.8 (A)
